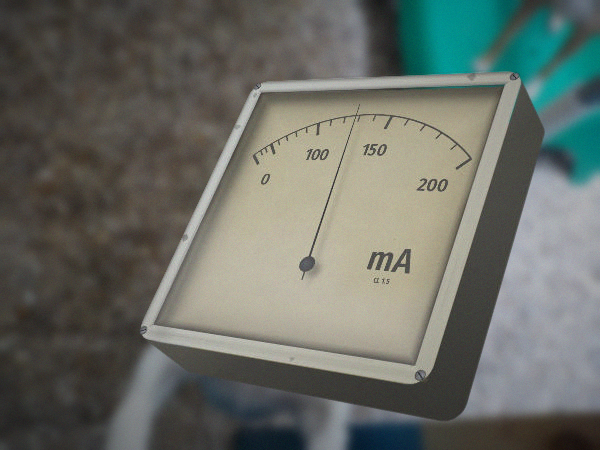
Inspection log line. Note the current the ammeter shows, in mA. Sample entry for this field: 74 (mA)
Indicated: 130 (mA)
